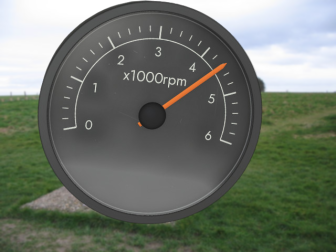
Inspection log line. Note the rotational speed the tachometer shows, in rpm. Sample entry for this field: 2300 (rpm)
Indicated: 4400 (rpm)
